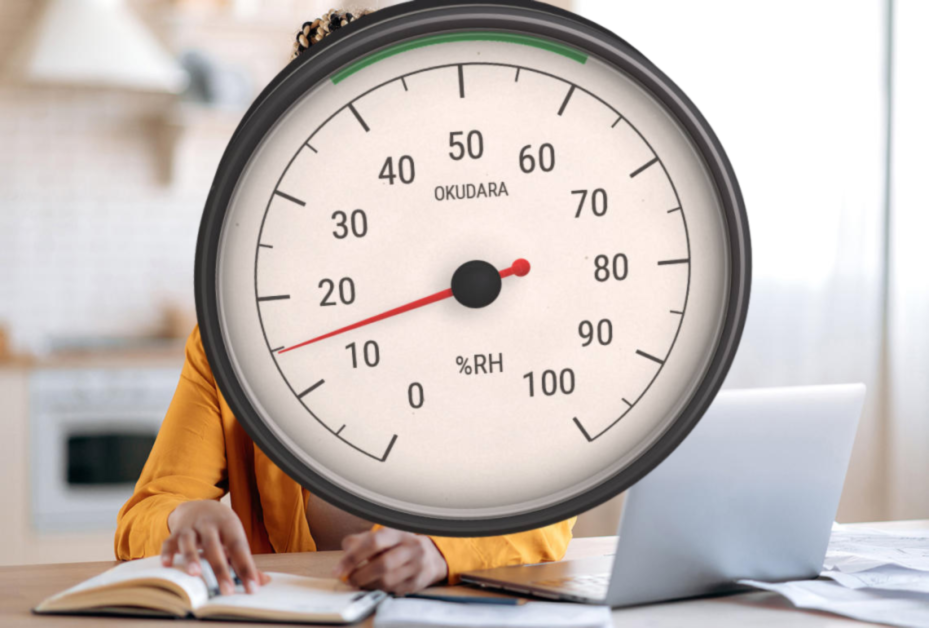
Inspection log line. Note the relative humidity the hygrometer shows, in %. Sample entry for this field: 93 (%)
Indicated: 15 (%)
